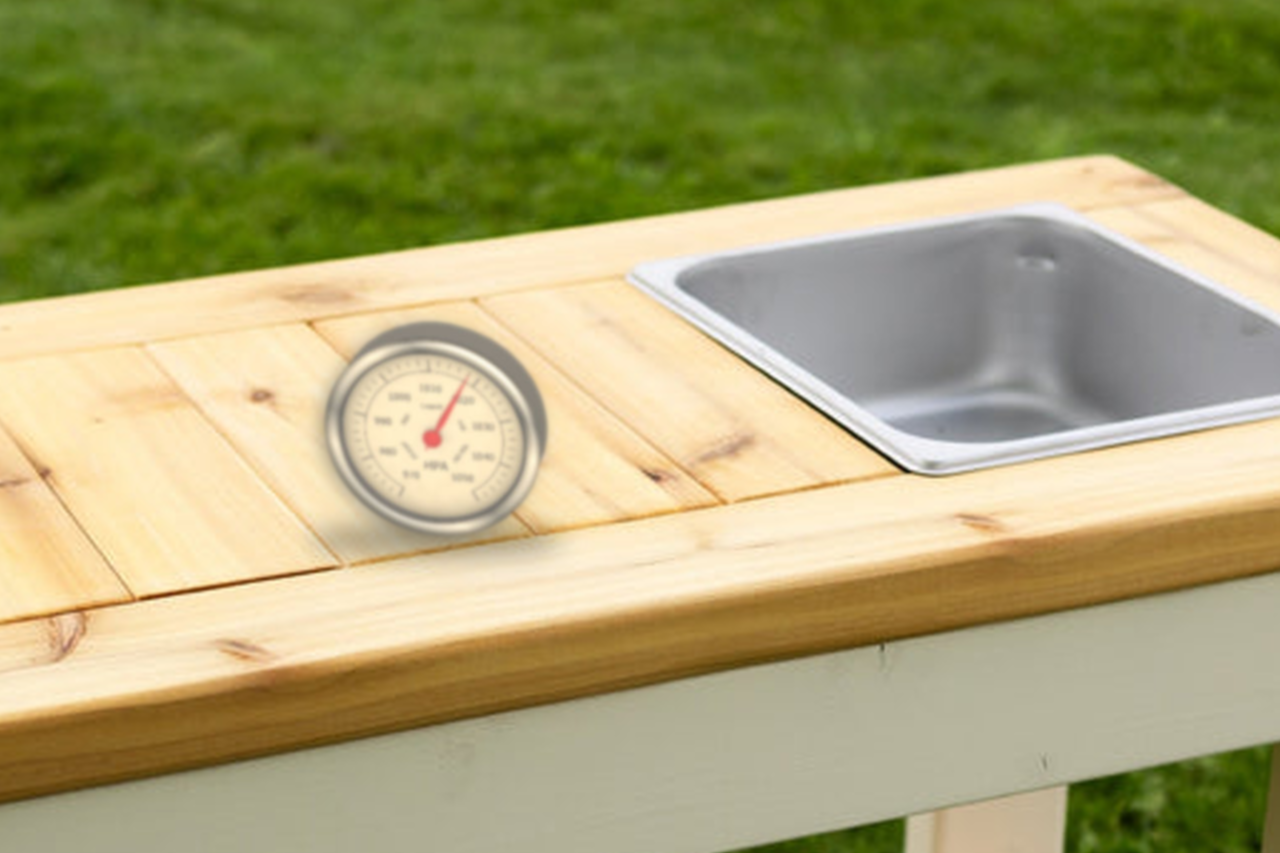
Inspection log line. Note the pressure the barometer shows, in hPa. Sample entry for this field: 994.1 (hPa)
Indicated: 1018 (hPa)
